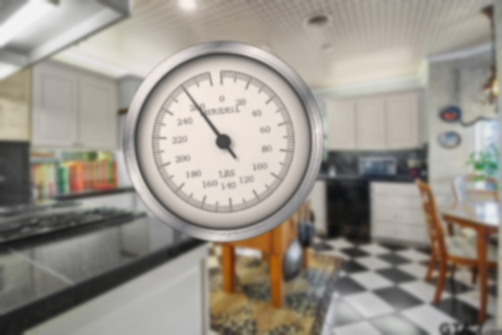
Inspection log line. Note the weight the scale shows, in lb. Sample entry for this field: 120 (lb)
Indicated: 260 (lb)
